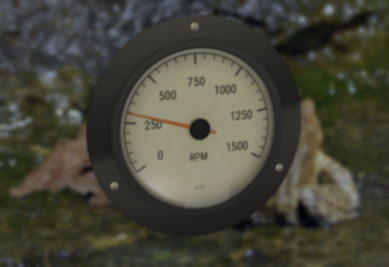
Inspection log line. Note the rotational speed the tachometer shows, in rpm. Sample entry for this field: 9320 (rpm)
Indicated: 300 (rpm)
